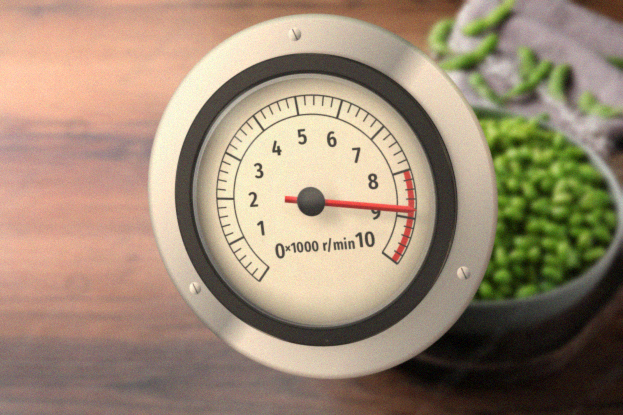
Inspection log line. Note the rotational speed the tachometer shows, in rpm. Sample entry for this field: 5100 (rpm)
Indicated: 8800 (rpm)
